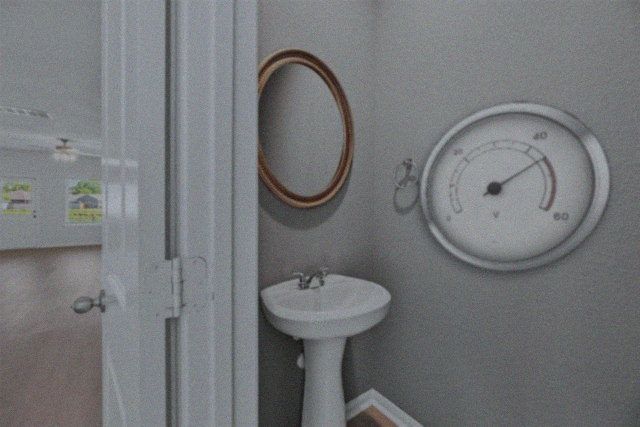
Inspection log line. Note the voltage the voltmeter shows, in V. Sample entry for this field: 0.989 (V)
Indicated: 45 (V)
